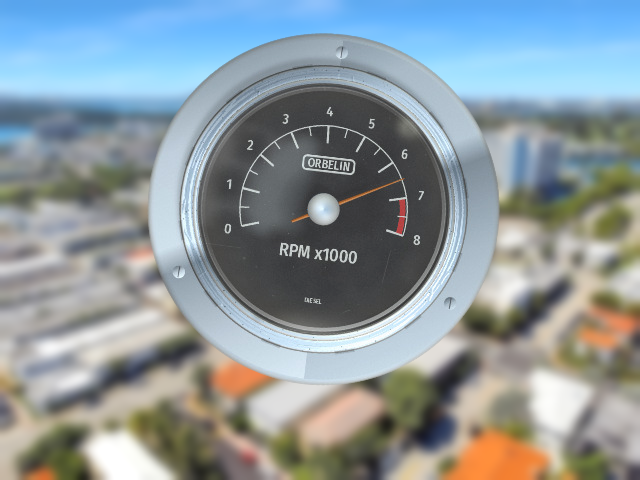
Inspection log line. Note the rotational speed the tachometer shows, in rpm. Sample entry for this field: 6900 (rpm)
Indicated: 6500 (rpm)
